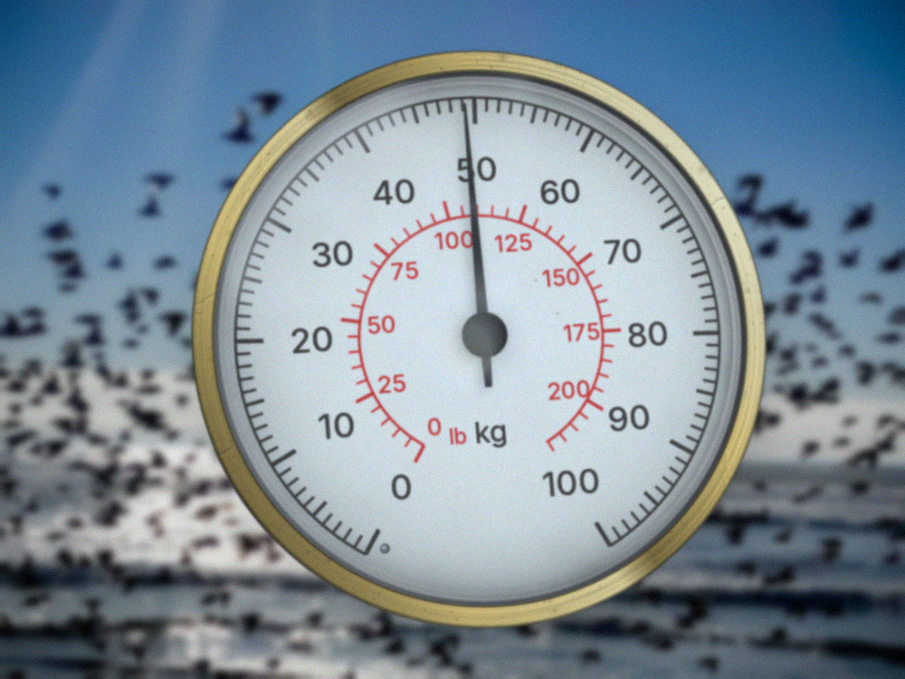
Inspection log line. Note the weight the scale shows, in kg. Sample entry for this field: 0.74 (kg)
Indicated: 49 (kg)
